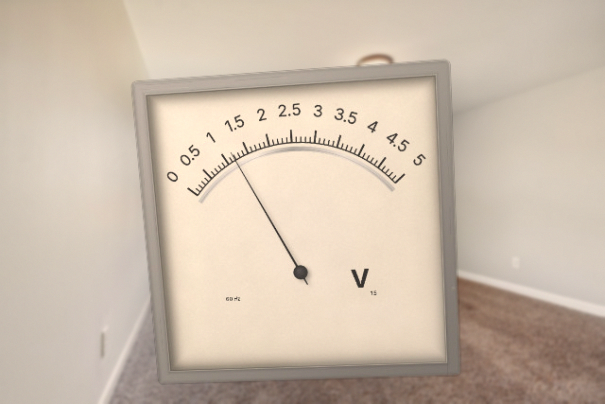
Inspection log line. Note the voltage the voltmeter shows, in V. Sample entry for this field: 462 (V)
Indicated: 1.2 (V)
